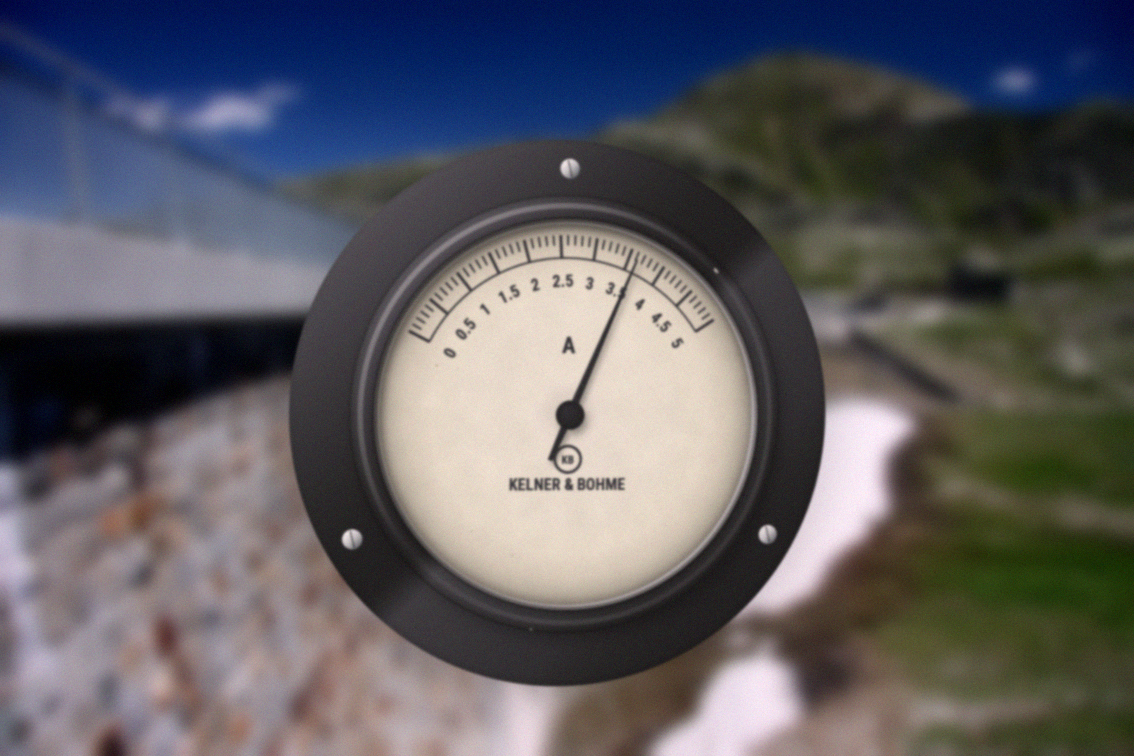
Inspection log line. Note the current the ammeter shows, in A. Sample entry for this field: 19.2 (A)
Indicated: 3.6 (A)
